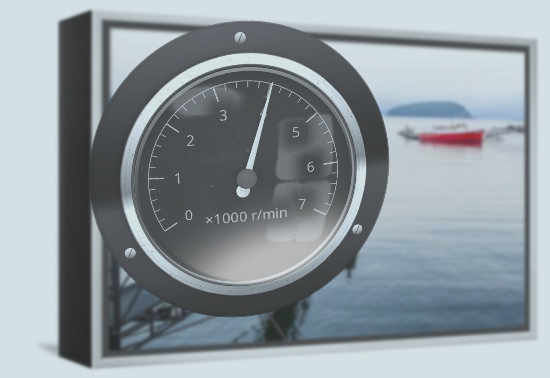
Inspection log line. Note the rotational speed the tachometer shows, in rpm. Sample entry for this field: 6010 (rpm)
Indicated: 4000 (rpm)
